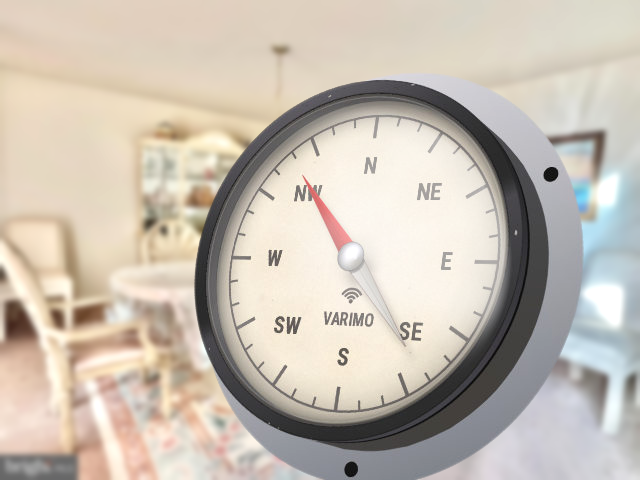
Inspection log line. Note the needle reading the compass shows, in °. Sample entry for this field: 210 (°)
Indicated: 320 (°)
